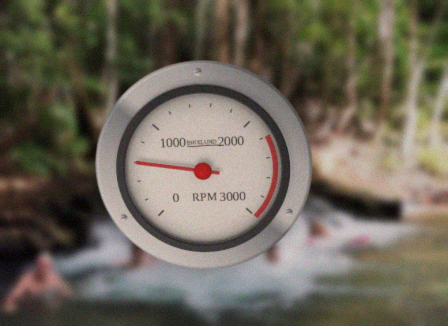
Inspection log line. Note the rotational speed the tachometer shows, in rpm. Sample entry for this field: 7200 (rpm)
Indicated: 600 (rpm)
